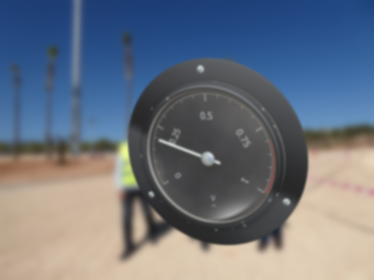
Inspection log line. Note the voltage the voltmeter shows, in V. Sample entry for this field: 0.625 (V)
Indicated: 0.2 (V)
